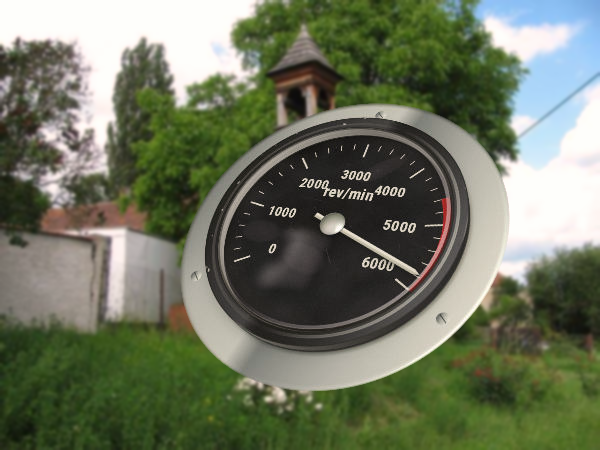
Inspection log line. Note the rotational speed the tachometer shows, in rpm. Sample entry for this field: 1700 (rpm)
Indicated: 5800 (rpm)
